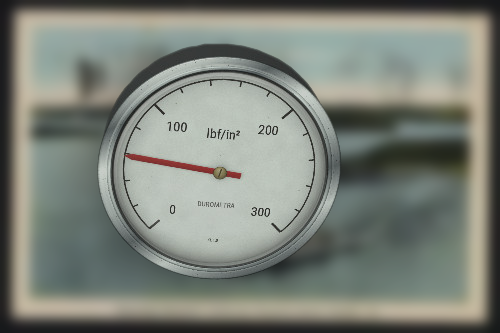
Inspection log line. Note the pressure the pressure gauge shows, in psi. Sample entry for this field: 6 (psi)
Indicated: 60 (psi)
